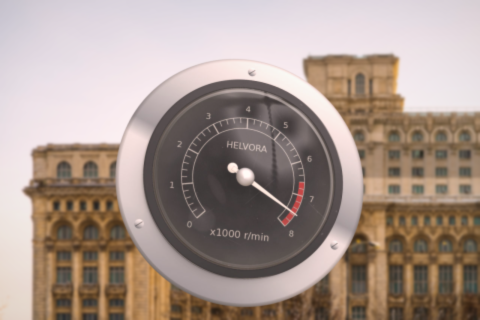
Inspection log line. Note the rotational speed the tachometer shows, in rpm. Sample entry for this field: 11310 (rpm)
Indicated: 7600 (rpm)
